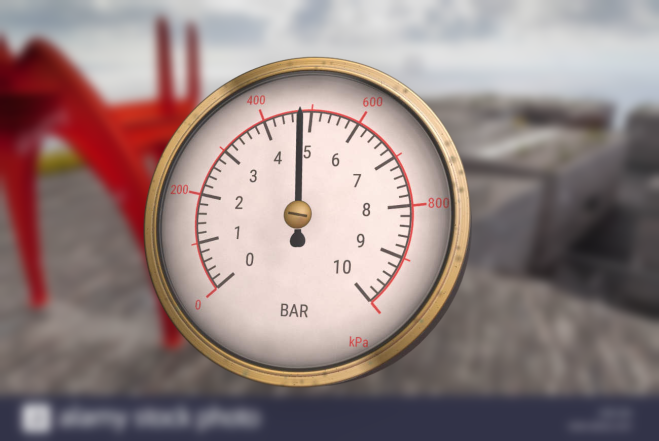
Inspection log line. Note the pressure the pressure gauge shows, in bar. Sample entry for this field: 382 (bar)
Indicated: 4.8 (bar)
